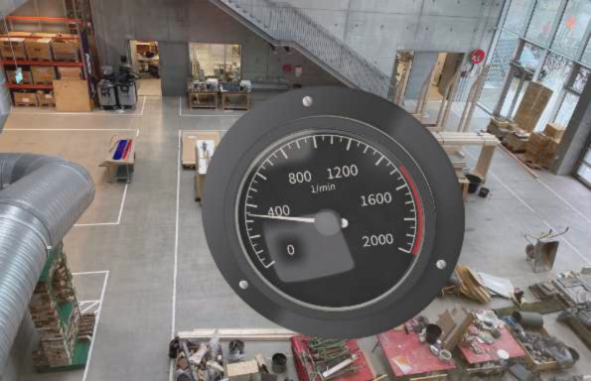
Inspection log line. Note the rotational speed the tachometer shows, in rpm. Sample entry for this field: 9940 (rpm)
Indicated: 350 (rpm)
